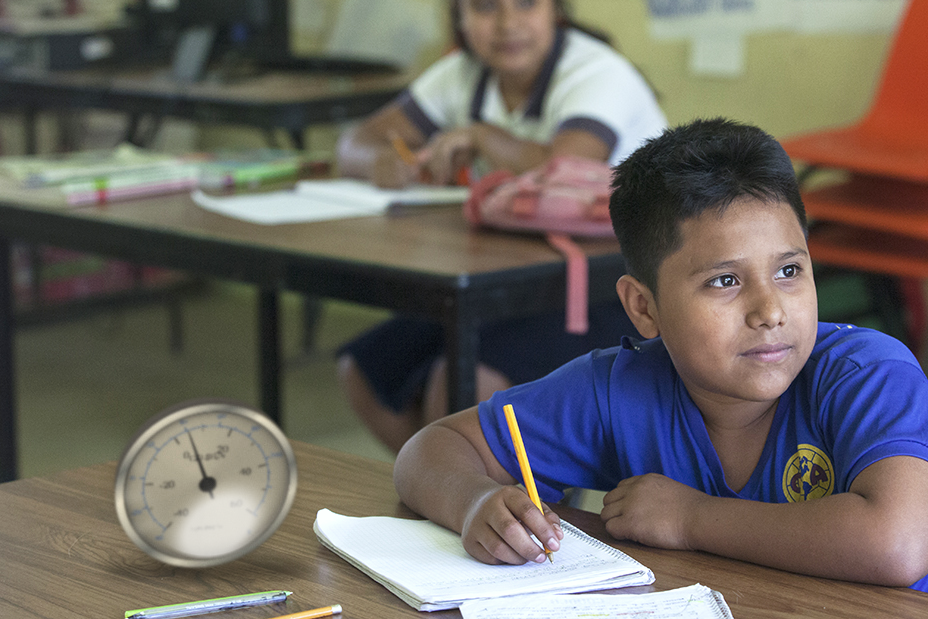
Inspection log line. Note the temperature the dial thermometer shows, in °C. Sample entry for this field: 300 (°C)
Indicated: 5 (°C)
